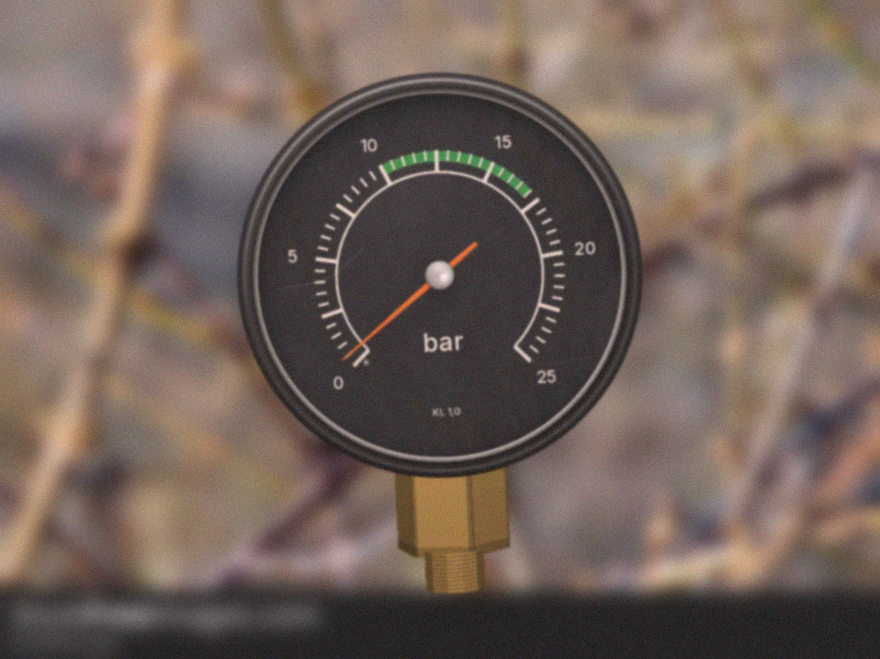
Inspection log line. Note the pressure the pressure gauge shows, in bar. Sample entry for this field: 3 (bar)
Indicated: 0.5 (bar)
